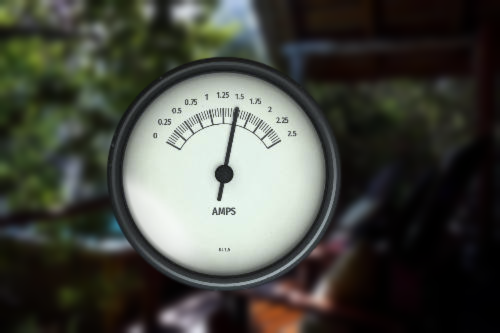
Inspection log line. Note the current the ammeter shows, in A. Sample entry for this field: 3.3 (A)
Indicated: 1.5 (A)
